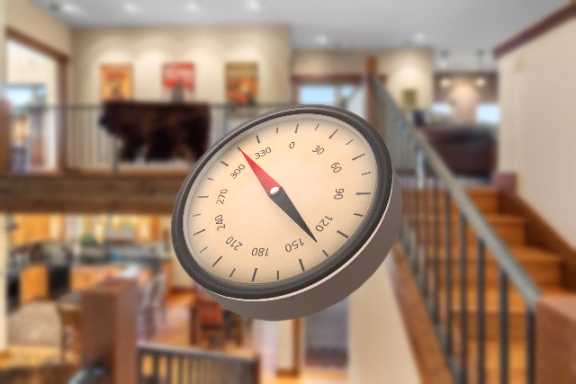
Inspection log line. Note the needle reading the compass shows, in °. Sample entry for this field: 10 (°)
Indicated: 315 (°)
